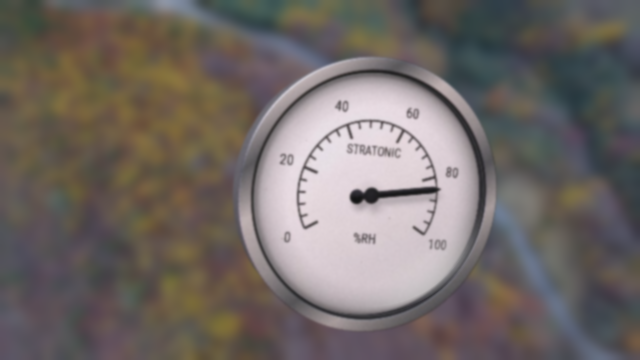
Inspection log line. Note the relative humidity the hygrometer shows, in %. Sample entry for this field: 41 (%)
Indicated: 84 (%)
